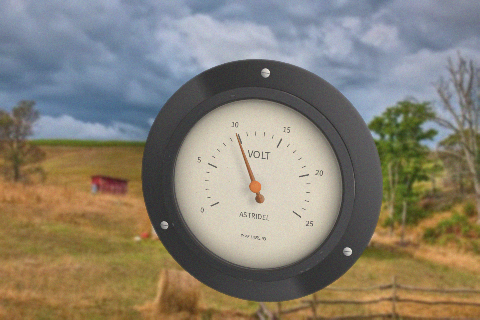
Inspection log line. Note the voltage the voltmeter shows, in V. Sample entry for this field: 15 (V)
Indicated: 10 (V)
